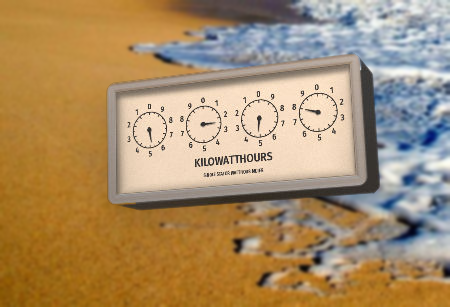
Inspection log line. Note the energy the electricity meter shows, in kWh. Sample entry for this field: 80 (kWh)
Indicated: 5248 (kWh)
